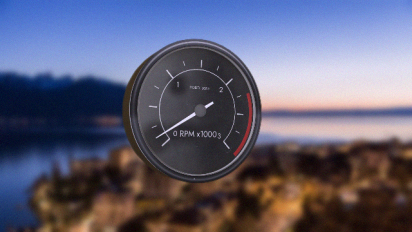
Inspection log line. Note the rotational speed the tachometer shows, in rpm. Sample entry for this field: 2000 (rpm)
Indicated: 125 (rpm)
